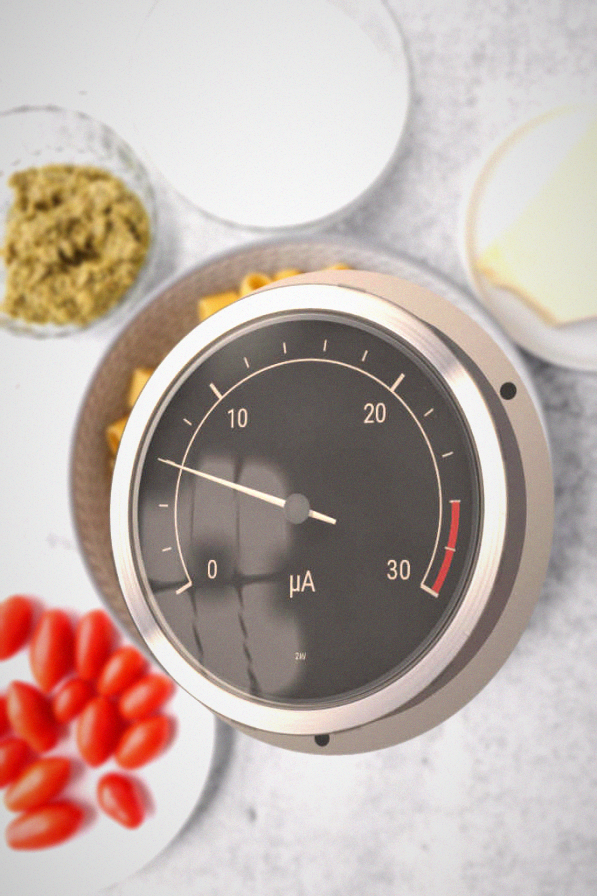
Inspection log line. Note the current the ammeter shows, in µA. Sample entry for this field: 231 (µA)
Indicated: 6 (µA)
